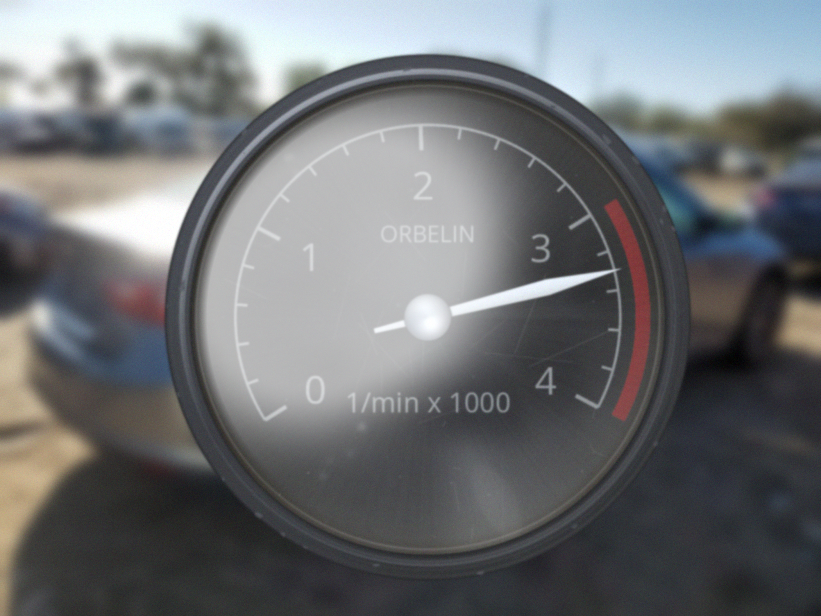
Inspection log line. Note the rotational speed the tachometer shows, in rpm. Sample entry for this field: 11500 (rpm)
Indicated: 3300 (rpm)
